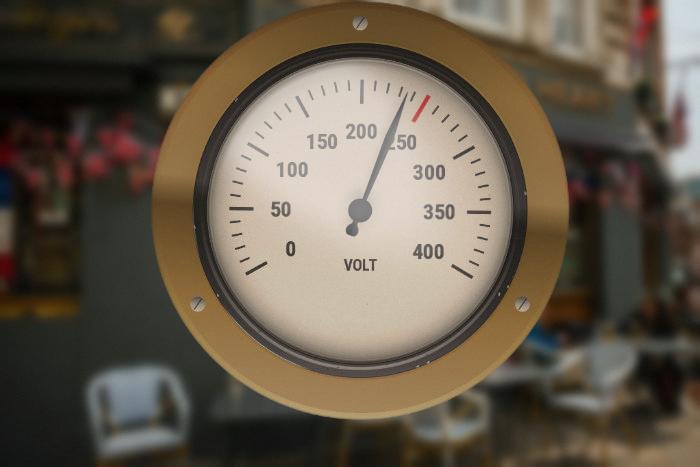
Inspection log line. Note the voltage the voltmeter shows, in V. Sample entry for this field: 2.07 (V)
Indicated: 235 (V)
